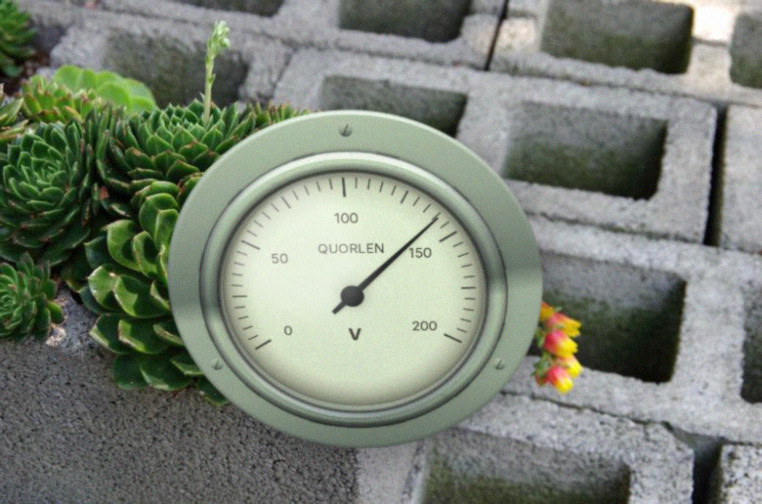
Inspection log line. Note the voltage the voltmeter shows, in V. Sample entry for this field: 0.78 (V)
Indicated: 140 (V)
